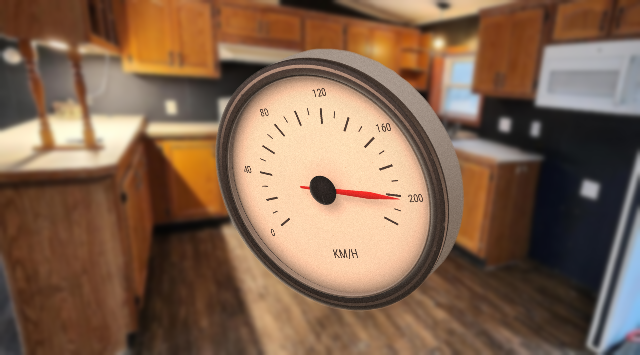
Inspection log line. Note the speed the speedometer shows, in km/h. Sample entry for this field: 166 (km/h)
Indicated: 200 (km/h)
